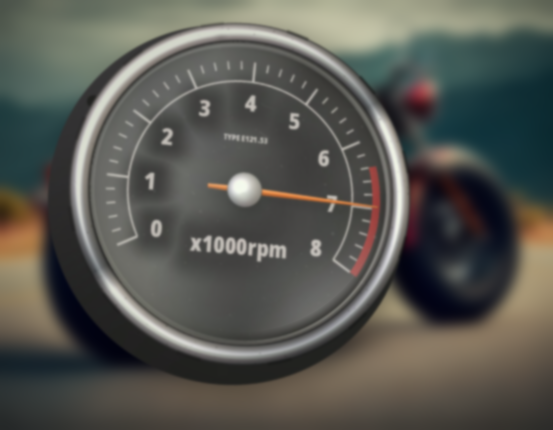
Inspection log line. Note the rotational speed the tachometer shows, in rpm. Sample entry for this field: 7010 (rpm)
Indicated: 7000 (rpm)
